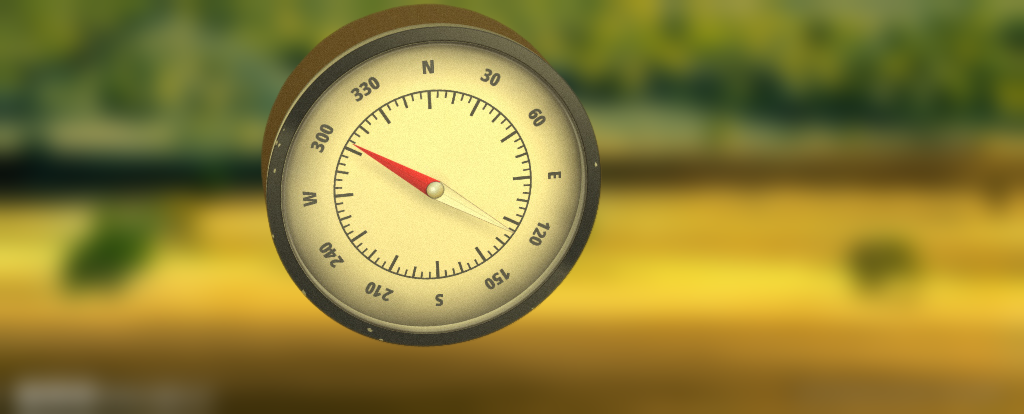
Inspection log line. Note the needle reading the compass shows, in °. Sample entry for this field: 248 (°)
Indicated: 305 (°)
